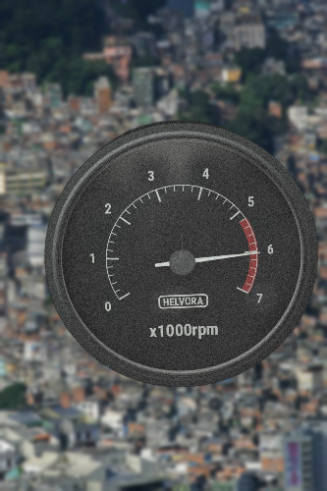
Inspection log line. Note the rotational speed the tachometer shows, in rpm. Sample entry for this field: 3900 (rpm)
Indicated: 6000 (rpm)
